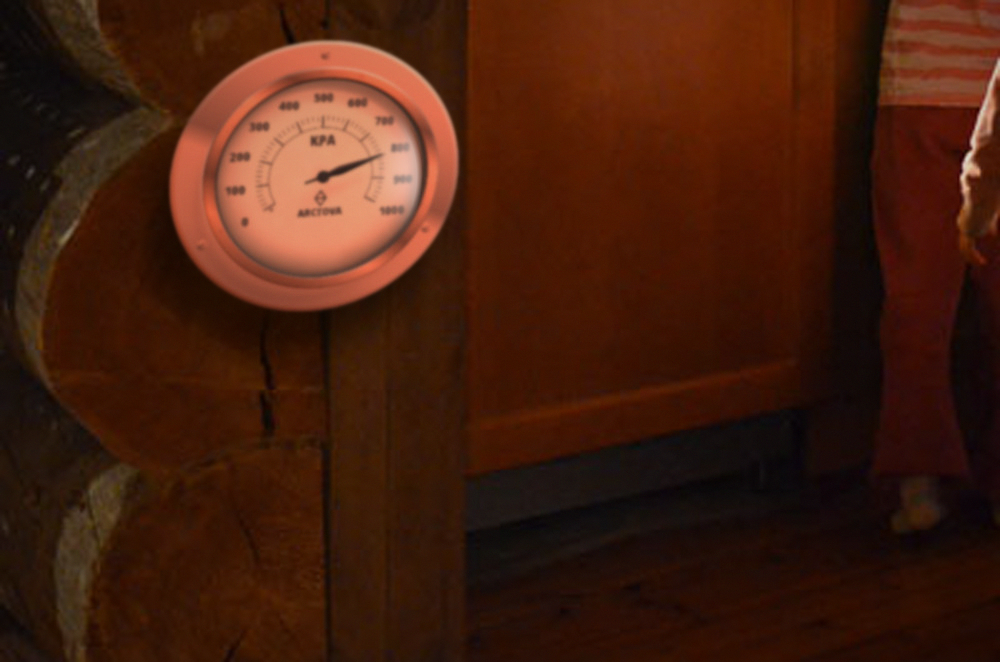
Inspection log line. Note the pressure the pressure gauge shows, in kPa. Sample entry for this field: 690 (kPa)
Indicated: 800 (kPa)
